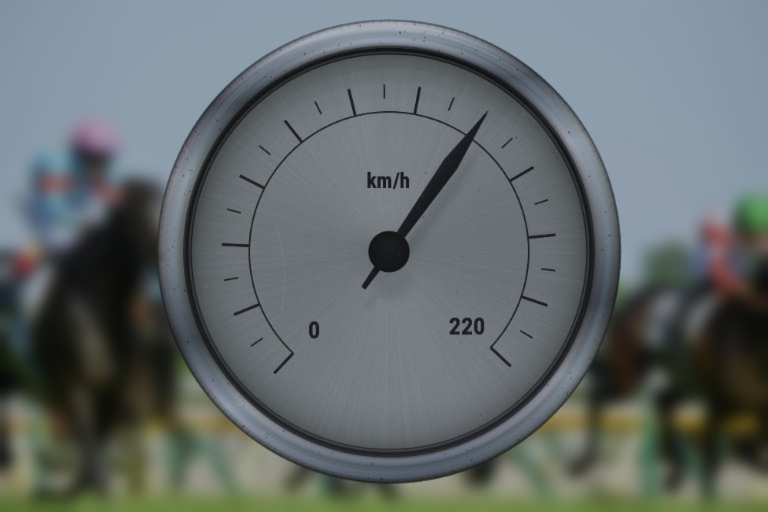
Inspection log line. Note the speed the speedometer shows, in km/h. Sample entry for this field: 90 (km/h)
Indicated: 140 (km/h)
